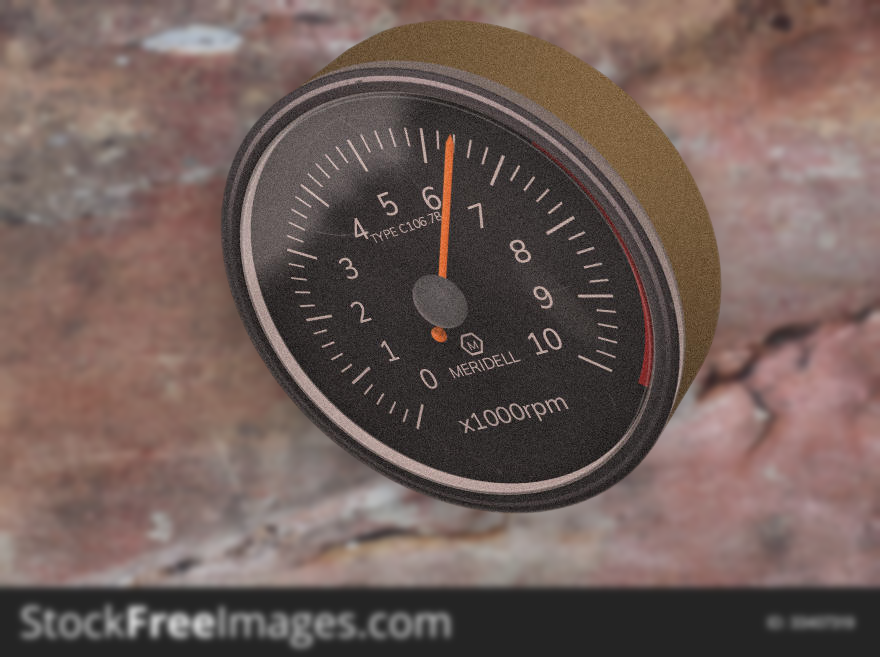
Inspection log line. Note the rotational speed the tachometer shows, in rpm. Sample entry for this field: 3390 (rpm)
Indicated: 6400 (rpm)
